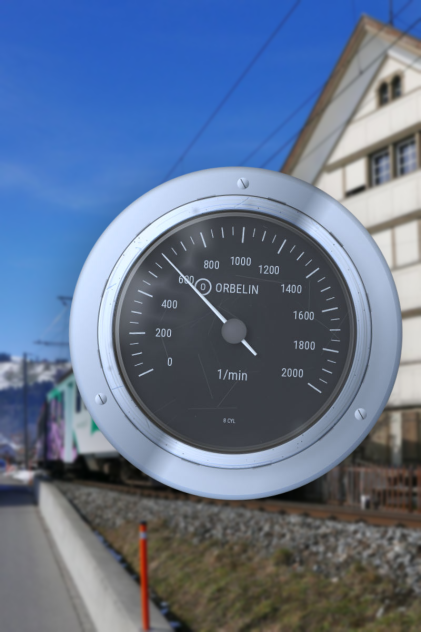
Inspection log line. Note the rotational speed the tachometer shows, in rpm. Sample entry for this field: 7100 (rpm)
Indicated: 600 (rpm)
